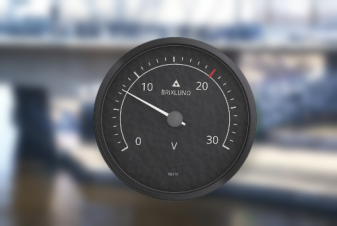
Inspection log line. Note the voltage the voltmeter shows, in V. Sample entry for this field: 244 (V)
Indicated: 7.5 (V)
